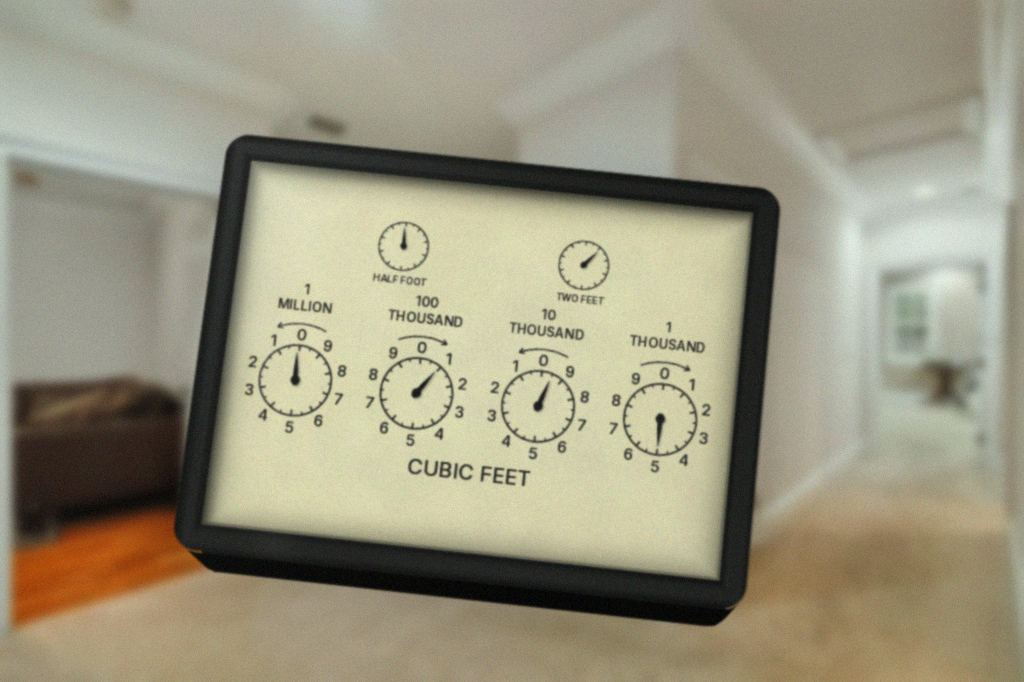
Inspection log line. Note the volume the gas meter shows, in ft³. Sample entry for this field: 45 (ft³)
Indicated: 9500 (ft³)
